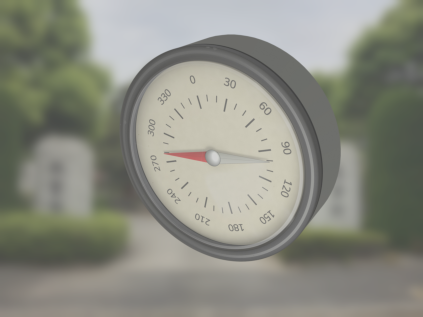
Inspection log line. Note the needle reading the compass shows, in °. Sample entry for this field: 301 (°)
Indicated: 280 (°)
